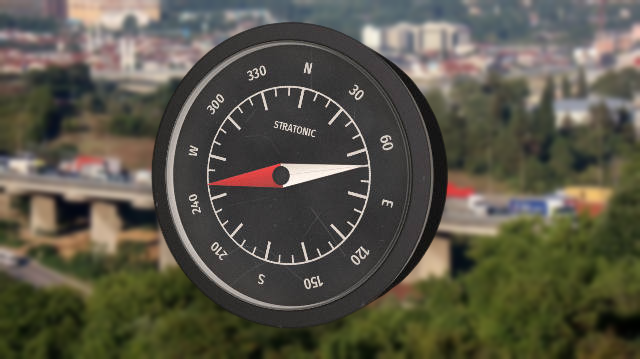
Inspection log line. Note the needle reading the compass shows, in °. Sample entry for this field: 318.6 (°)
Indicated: 250 (°)
